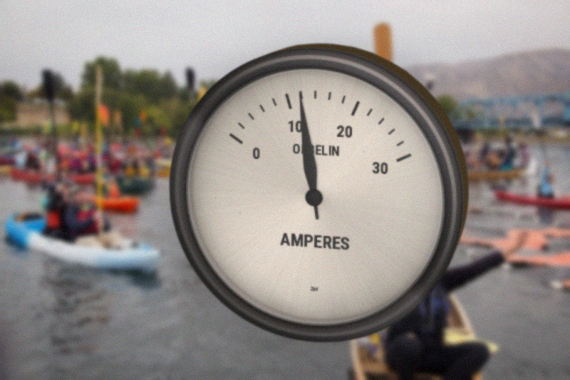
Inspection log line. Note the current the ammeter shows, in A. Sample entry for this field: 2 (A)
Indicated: 12 (A)
